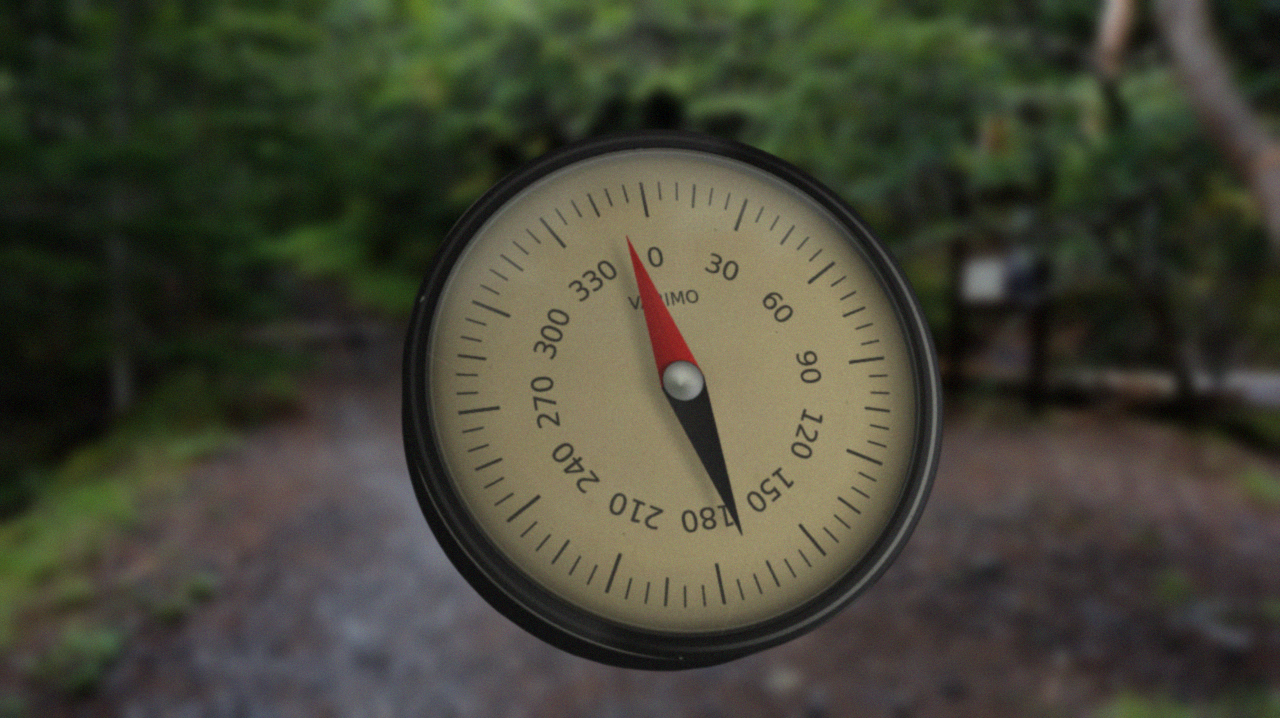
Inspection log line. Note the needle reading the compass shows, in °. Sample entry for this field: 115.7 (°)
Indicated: 350 (°)
